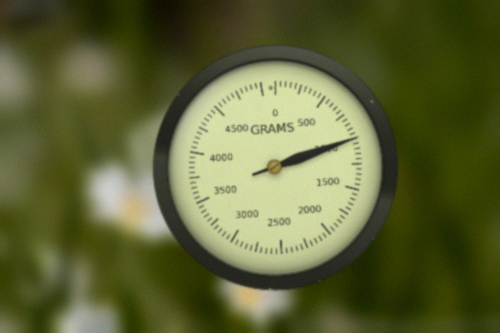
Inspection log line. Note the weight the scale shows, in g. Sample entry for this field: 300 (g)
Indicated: 1000 (g)
